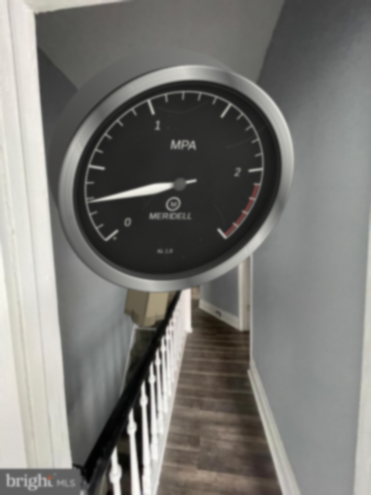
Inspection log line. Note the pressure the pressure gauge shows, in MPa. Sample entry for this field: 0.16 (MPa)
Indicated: 0.3 (MPa)
